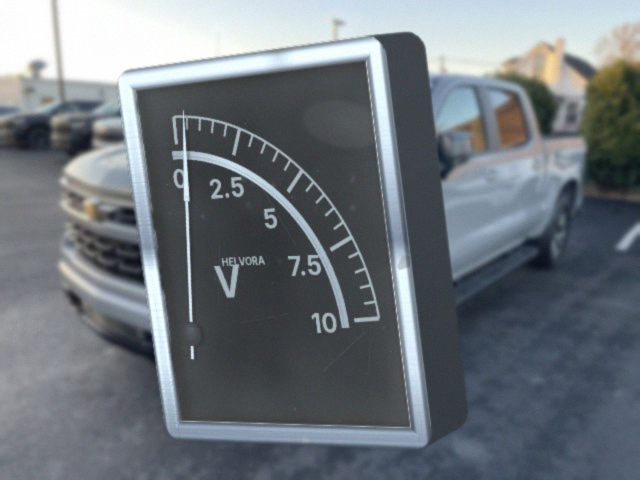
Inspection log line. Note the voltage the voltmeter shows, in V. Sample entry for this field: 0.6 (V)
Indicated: 0.5 (V)
